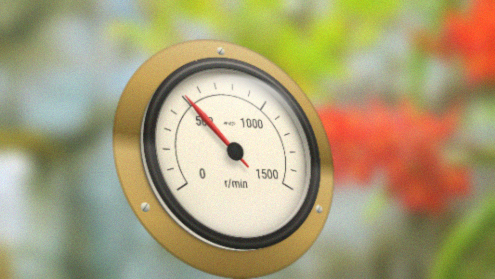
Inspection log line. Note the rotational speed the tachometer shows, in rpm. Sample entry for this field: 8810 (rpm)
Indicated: 500 (rpm)
